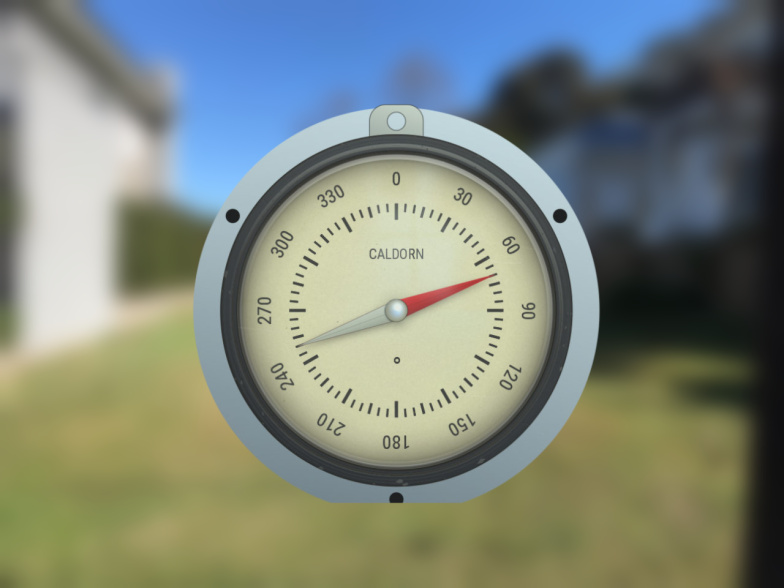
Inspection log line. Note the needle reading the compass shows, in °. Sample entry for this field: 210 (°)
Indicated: 70 (°)
